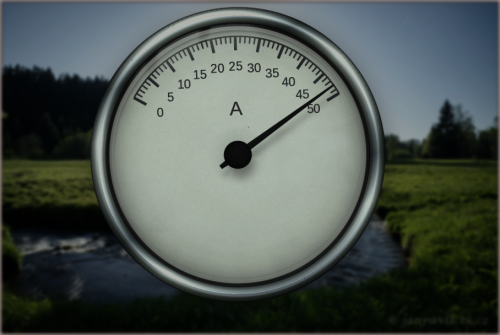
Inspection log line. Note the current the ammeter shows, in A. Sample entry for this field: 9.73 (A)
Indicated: 48 (A)
